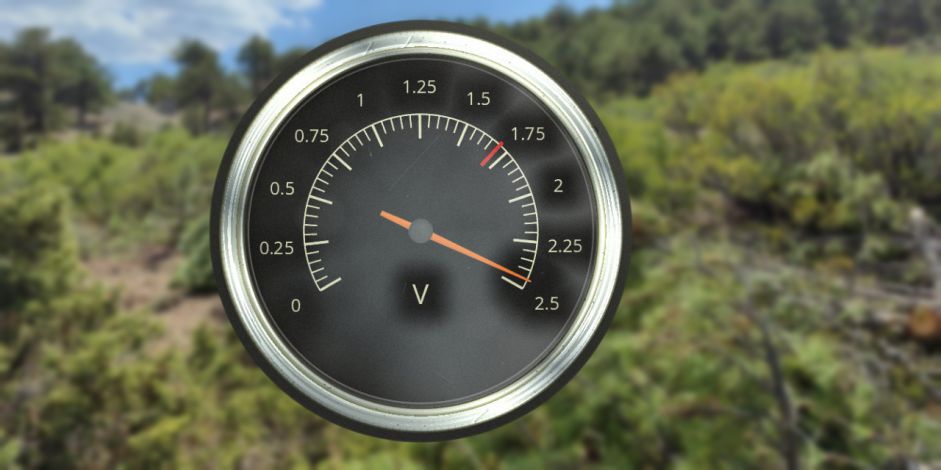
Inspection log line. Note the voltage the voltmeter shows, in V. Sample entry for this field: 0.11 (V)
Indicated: 2.45 (V)
